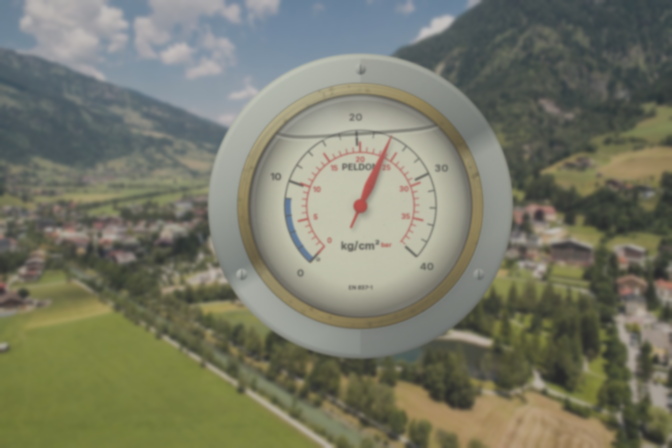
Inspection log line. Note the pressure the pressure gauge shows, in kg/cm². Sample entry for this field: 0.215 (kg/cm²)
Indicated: 24 (kg/cm²)
